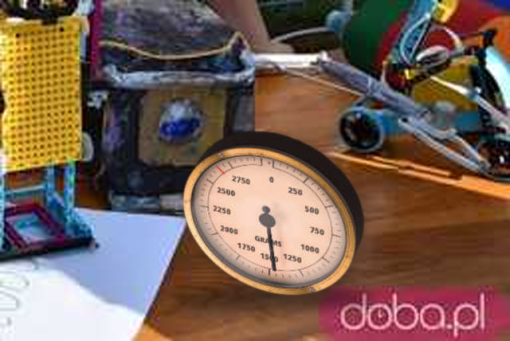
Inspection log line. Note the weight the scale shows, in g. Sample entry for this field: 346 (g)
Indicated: 1450 (g)
